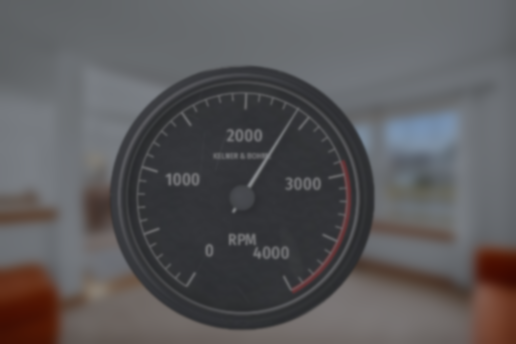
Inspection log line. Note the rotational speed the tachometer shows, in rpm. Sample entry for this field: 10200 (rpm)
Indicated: 2400 (rpm)
